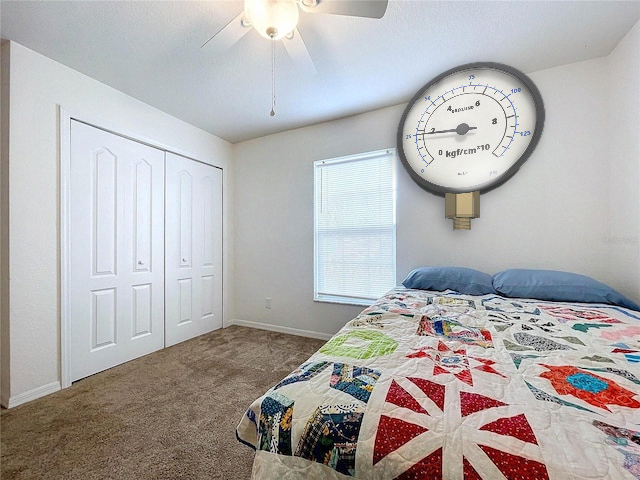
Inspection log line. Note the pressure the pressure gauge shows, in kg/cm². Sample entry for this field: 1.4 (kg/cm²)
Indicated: 1.75 (kg/cm²)
